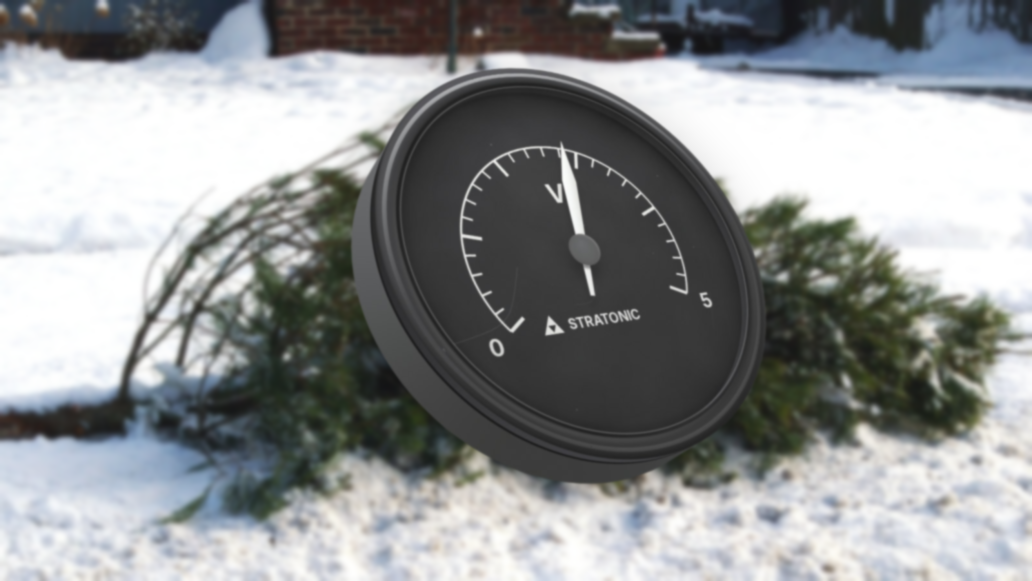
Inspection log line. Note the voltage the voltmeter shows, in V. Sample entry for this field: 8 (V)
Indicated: 2.8 (V)
